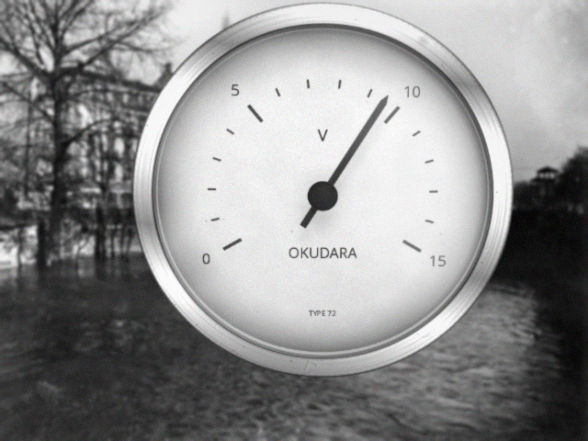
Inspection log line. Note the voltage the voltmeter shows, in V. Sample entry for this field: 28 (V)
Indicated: 9.5 (V)
